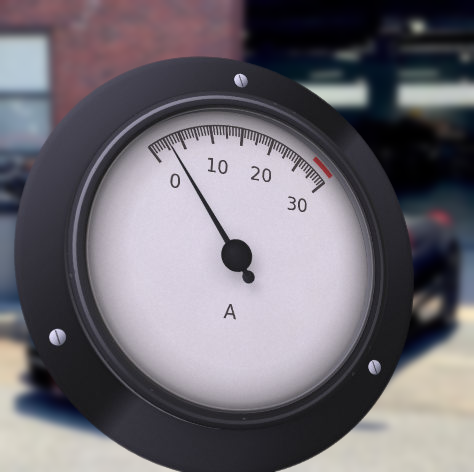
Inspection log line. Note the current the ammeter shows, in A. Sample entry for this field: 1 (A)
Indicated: 2.5 (A)
